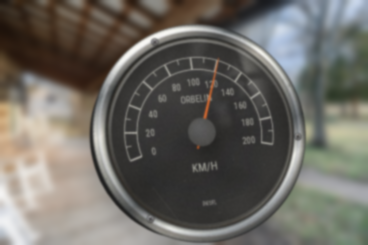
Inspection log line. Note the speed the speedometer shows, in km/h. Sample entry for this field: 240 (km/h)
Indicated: 120 (km/h)
